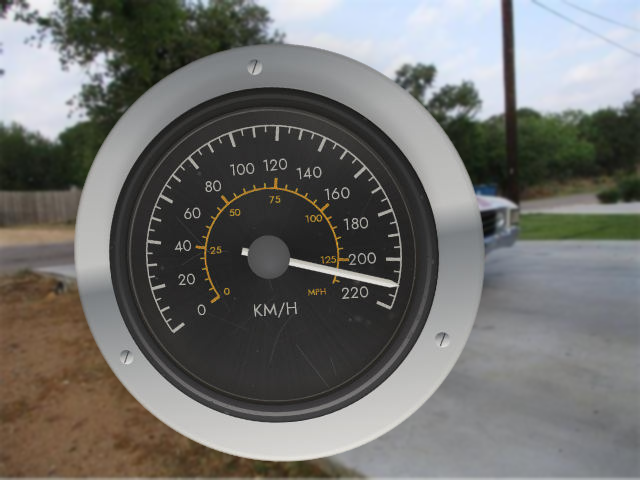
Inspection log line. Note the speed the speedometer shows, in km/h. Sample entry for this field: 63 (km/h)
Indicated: 210 (km/h)
